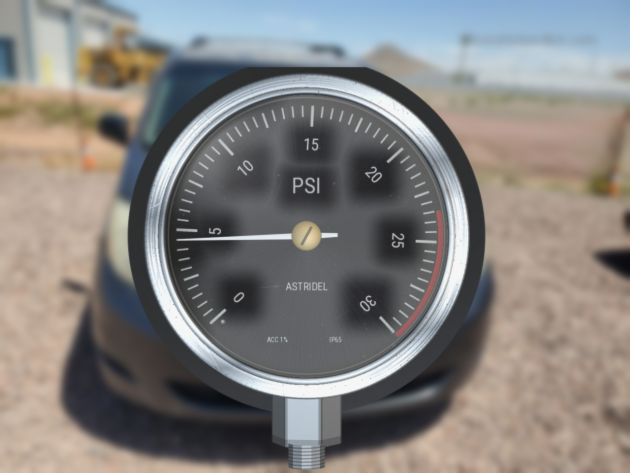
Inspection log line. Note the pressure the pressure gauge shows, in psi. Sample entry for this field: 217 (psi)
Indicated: 4.5 (psi)
